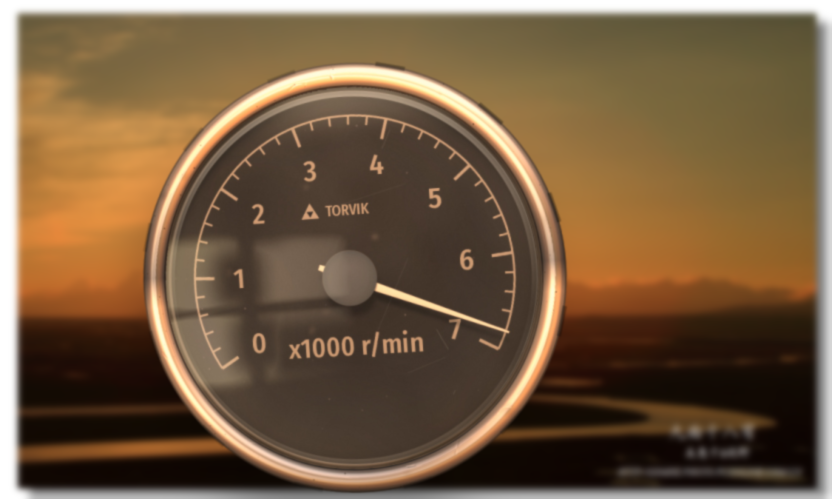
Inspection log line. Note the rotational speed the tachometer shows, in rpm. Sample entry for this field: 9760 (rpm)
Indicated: 6800 (rpm)
